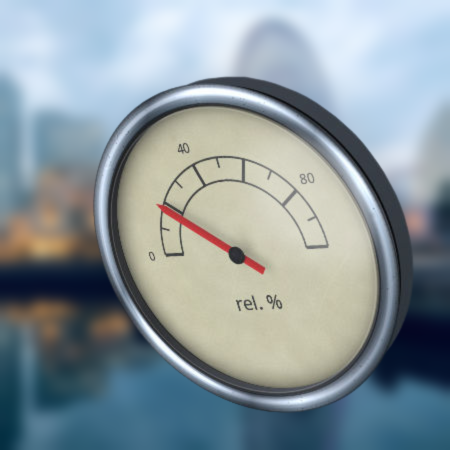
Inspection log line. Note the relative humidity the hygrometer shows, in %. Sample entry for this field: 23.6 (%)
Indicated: 20 (%)
